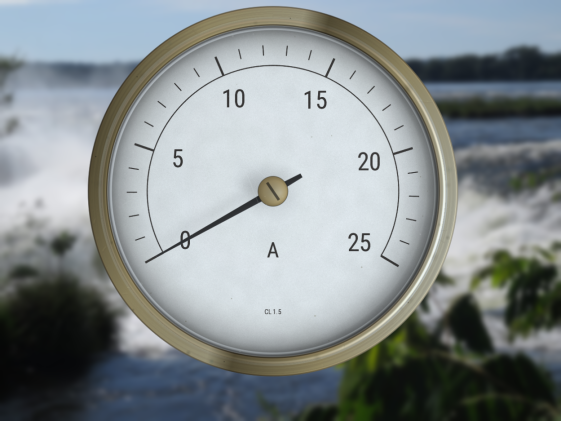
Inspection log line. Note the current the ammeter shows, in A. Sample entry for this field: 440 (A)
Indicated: 0 (A)
